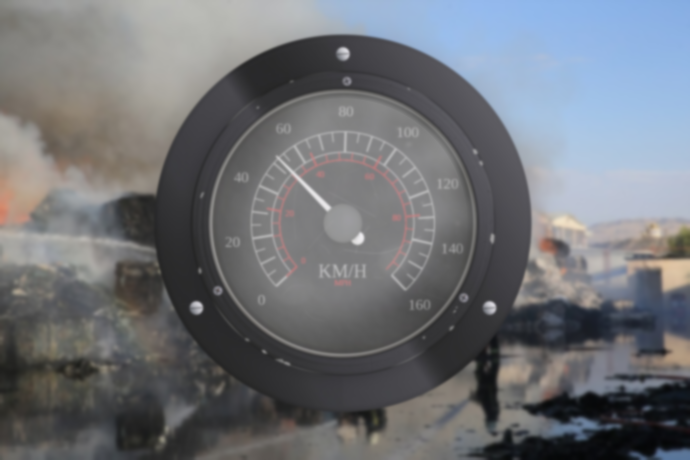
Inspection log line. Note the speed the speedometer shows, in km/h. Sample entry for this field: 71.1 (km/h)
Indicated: 52.5 (km/h)
